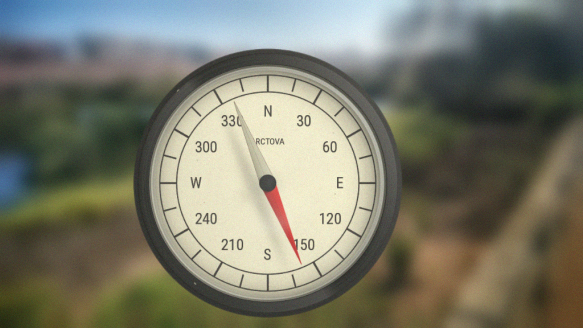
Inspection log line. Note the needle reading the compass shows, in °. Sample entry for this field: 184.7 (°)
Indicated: 157.5 (°)
